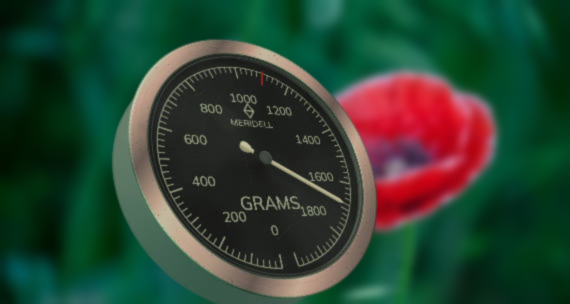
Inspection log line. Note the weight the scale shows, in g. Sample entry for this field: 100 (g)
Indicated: 1700 (g)
